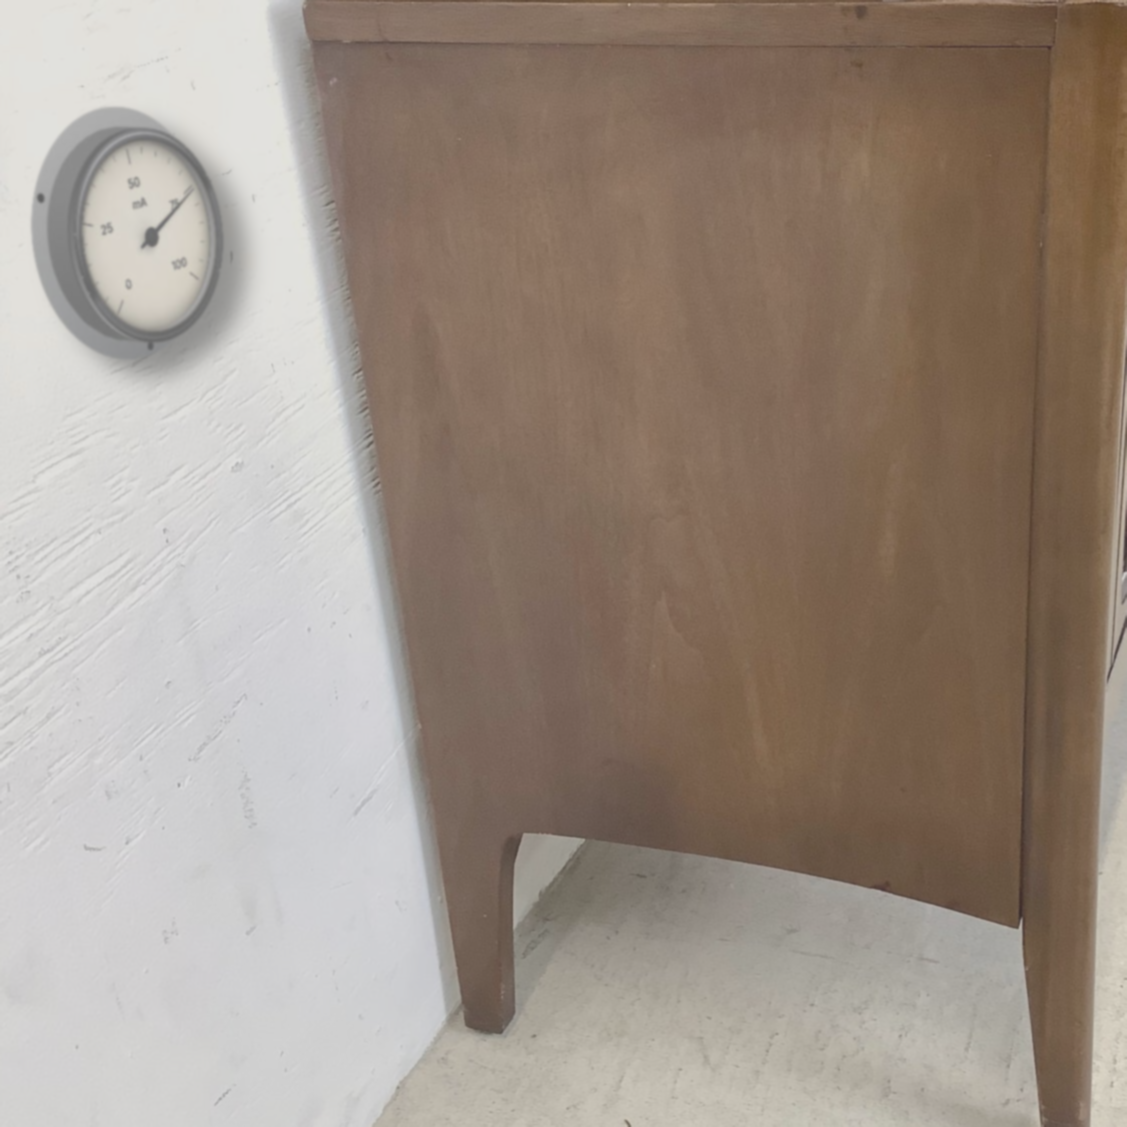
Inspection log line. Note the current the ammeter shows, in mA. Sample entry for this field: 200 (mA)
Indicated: 75 (mA)
